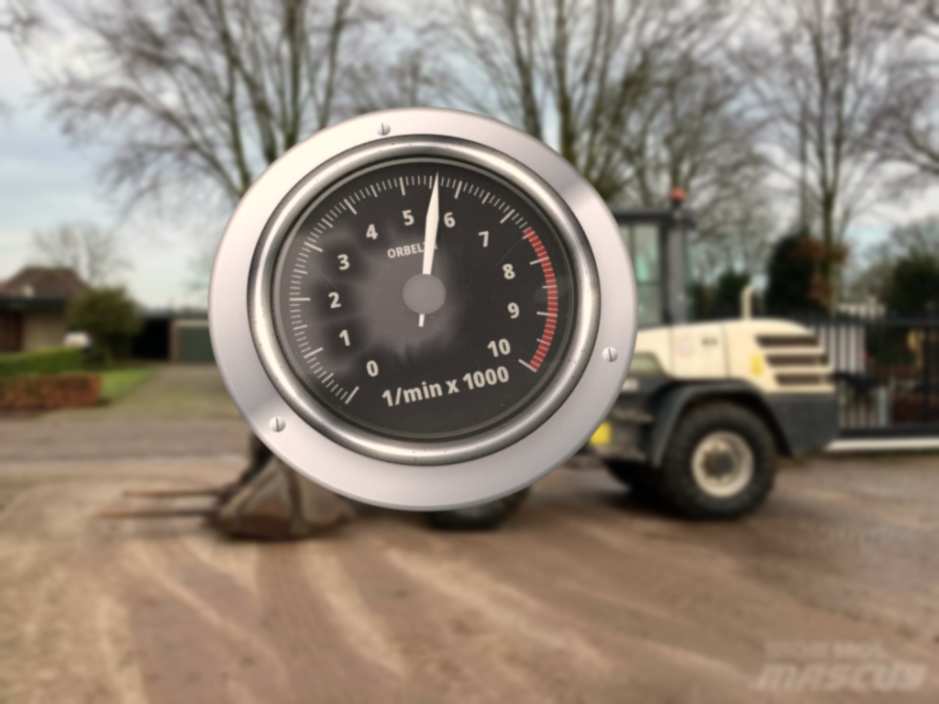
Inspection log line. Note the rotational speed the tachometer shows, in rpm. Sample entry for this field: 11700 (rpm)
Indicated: 5600 (rpm)
